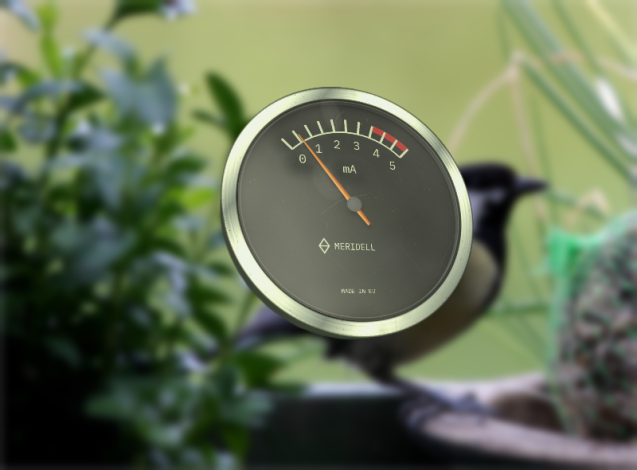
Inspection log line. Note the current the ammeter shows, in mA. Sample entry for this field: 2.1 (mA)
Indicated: 0.5 (mA)
